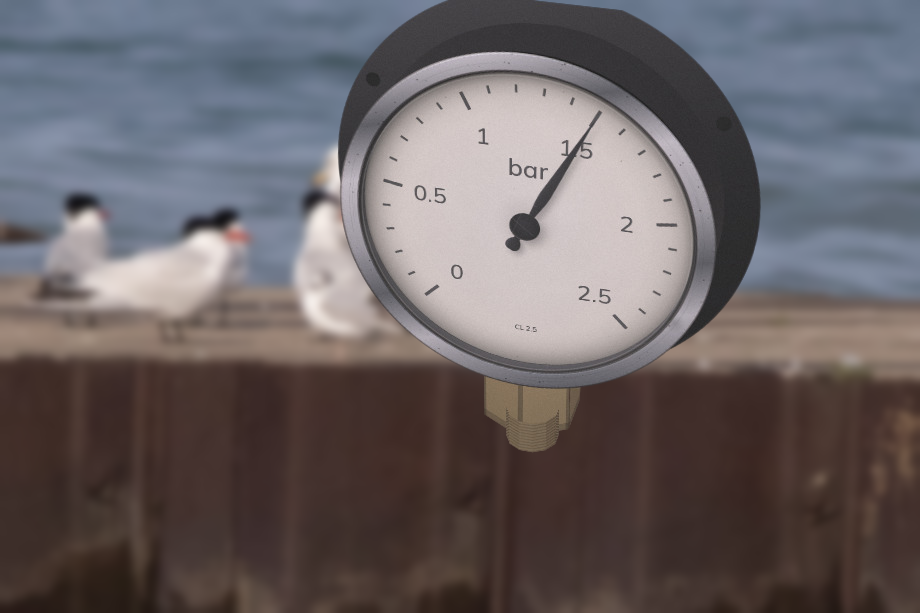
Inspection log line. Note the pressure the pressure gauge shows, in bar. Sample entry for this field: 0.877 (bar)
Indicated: 1.5 (bar)
